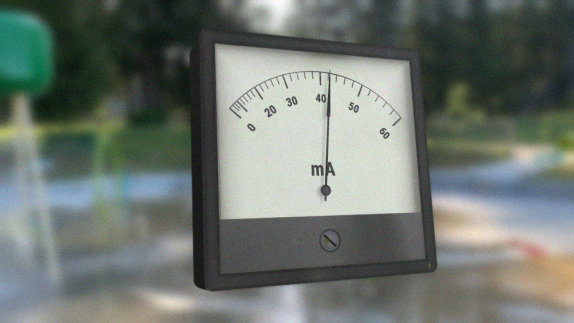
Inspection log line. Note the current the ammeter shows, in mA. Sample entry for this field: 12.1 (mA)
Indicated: 42 (mA)
